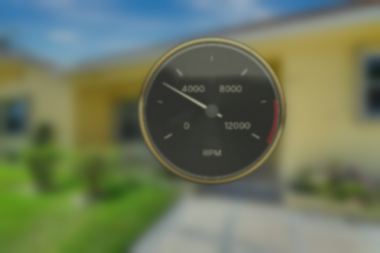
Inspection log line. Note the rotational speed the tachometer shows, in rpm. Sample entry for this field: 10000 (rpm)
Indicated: 3000 (rpm)
